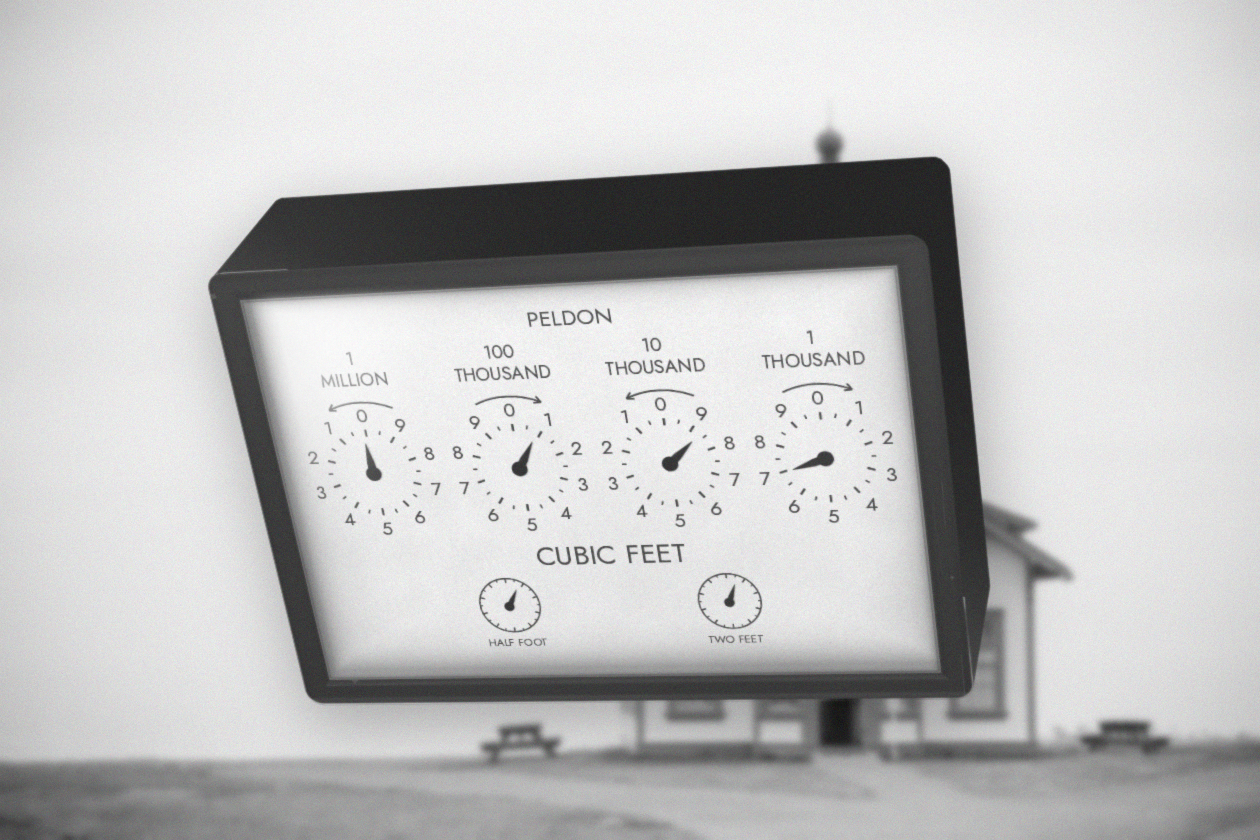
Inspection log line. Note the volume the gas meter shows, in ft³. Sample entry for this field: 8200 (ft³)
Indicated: 8700 (ft³)
